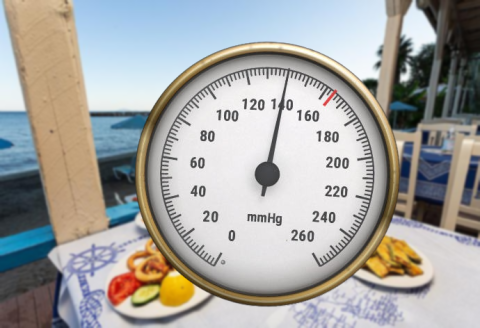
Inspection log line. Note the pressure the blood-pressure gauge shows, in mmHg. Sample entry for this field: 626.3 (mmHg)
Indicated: 140 (mmHg)
